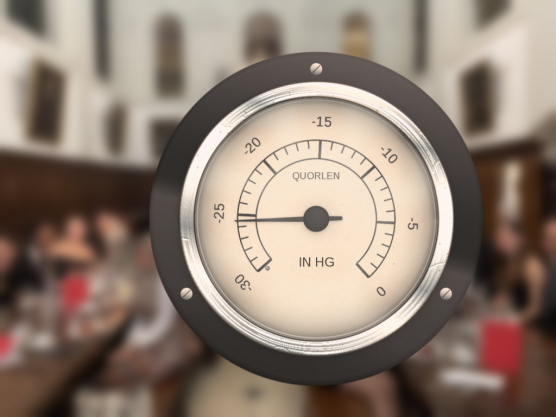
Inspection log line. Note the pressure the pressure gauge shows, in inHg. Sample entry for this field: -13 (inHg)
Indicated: -25.5 (inHg)
